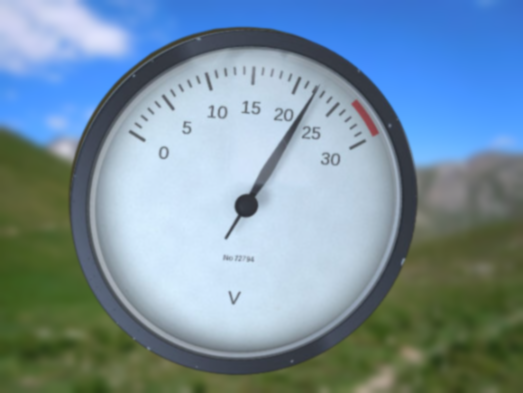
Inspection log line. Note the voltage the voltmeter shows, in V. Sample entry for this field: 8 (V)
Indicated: 22 (V)
